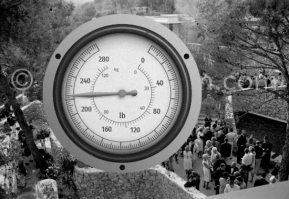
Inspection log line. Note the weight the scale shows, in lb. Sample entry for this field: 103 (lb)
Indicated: 220 (lb)
